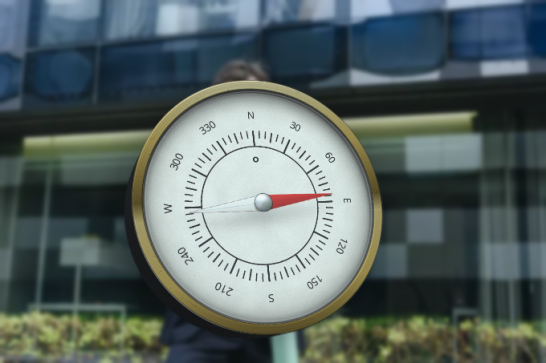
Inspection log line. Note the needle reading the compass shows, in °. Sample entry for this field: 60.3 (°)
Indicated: 85 (°)
